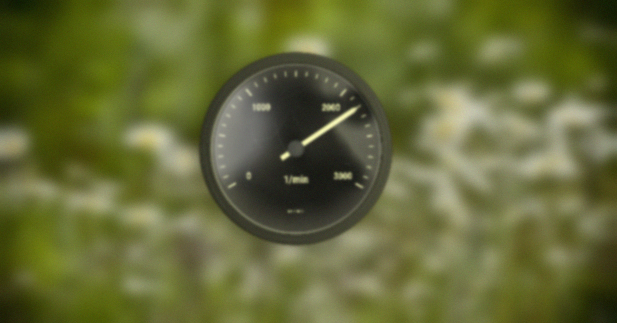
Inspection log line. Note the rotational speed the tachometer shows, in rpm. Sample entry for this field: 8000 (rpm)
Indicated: 2200 (rpm)
